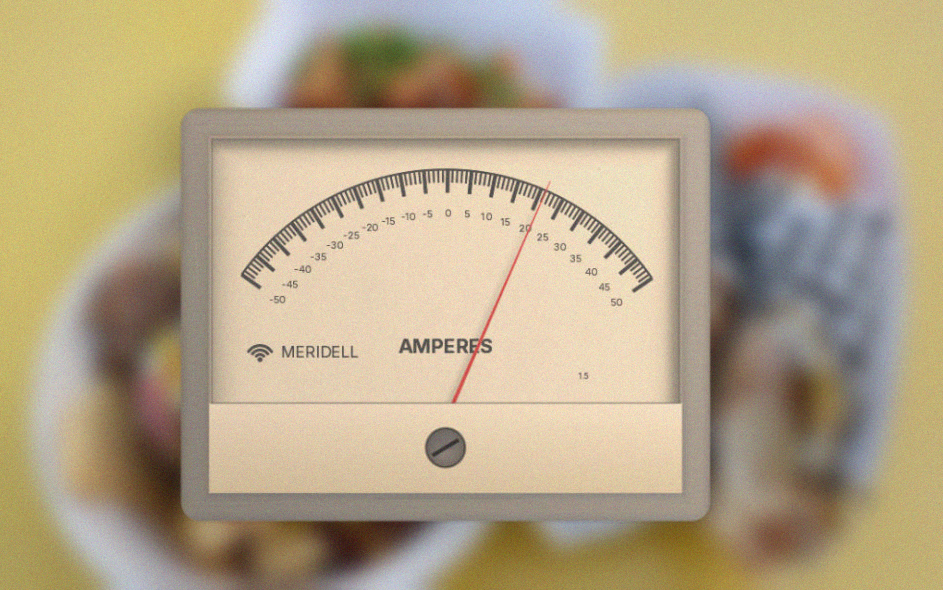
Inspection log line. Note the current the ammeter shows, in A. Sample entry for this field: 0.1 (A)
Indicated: 21 (A)
